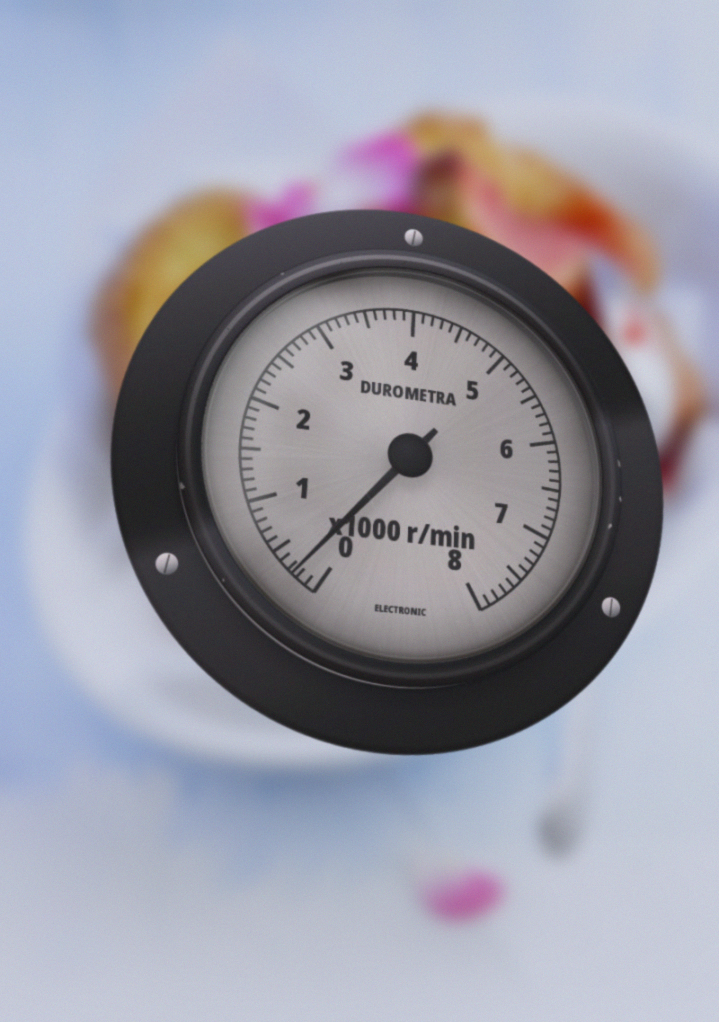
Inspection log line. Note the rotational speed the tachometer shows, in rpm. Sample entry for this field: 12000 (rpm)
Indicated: 250 (rpm)
